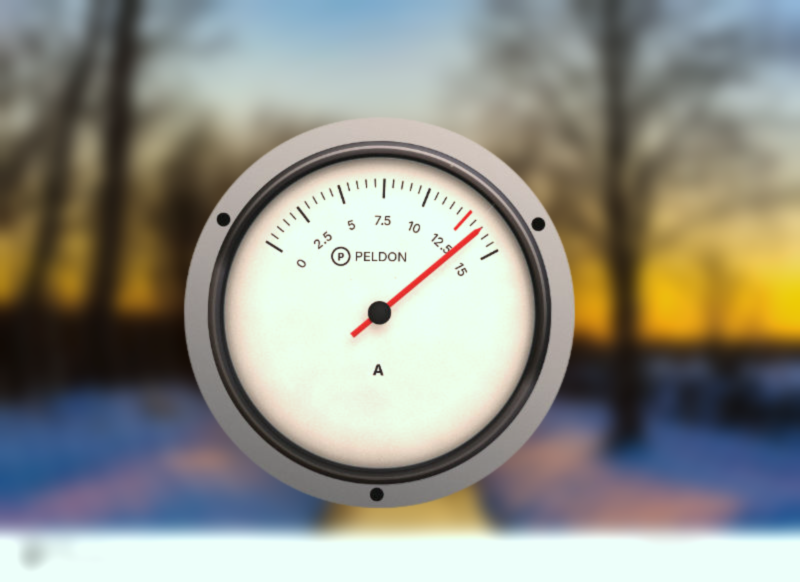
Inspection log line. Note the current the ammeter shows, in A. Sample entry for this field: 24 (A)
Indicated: 13.5 (A)
